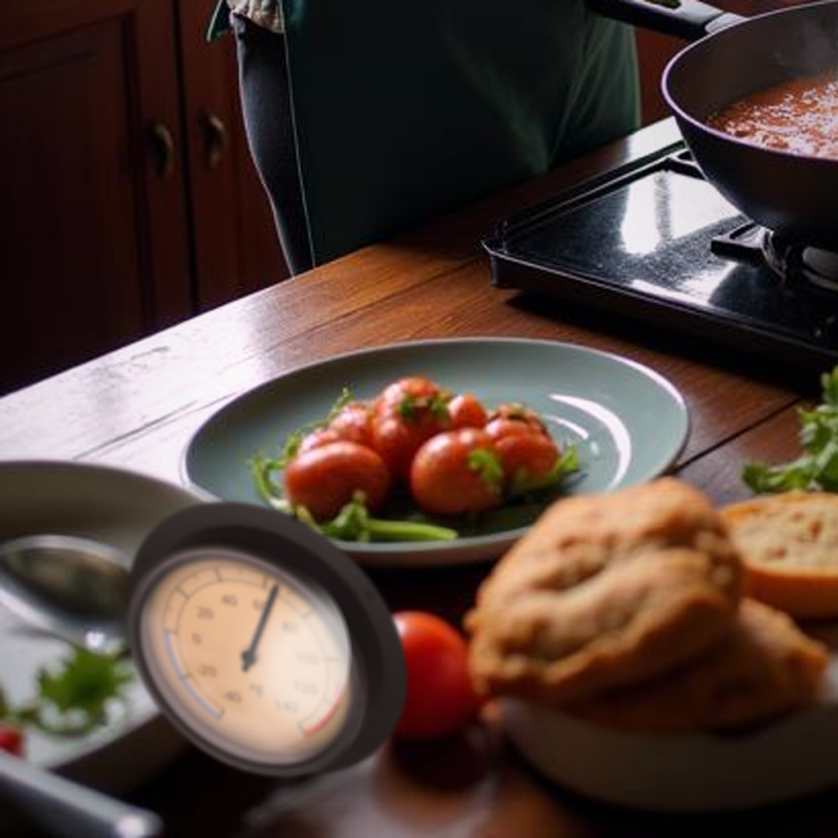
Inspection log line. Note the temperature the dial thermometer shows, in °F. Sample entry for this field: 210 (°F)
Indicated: 65 (°F)
